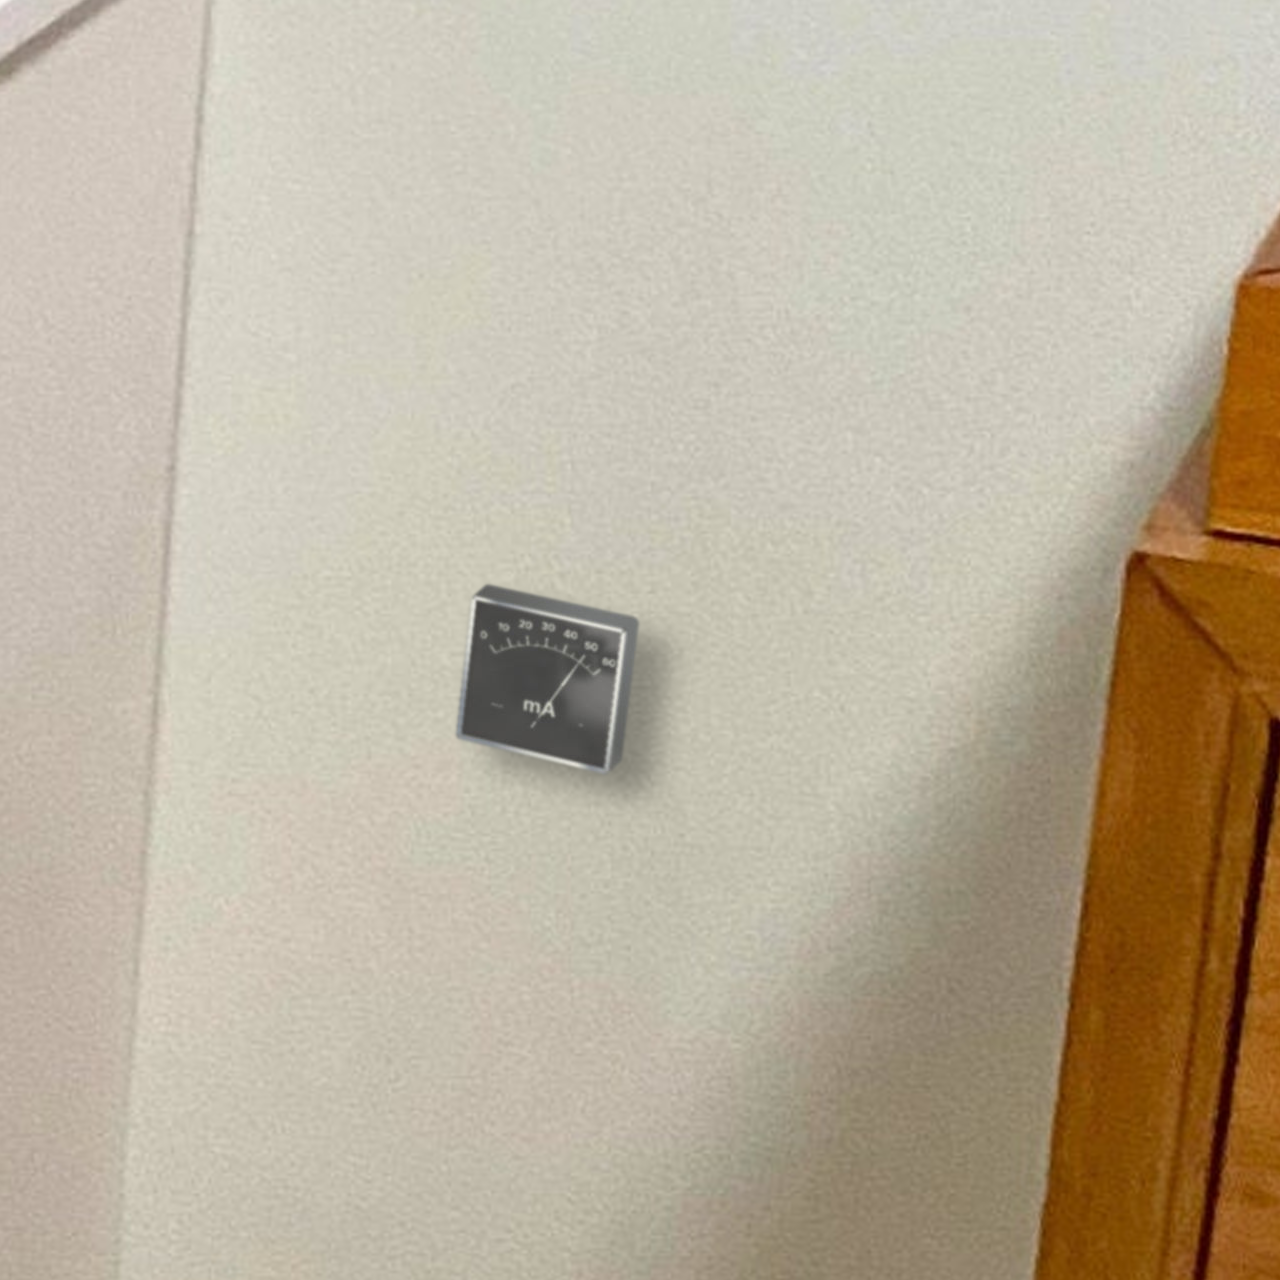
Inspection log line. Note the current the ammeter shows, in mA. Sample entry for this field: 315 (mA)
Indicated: 50 (mA)
